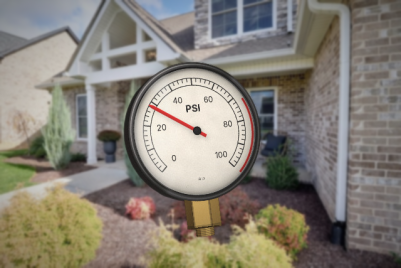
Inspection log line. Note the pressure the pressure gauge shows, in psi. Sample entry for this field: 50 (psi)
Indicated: 28 (psi)
